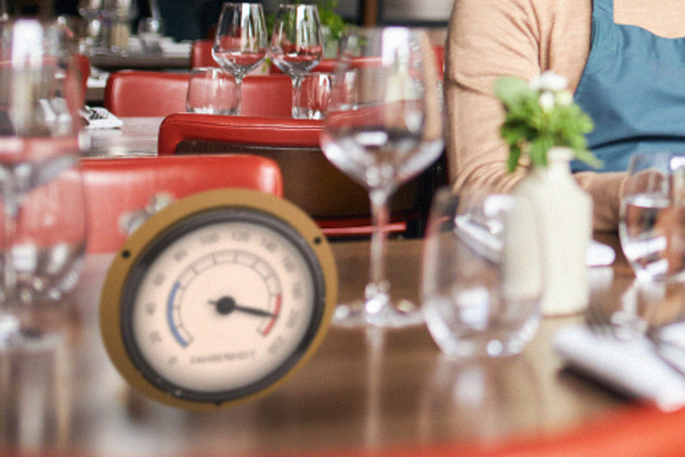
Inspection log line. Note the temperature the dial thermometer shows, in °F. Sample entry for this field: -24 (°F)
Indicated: 200 (°F)
